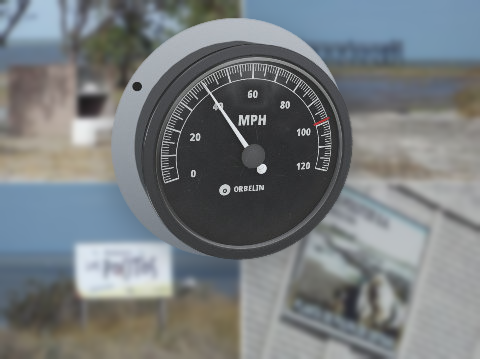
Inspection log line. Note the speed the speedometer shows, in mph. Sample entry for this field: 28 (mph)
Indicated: 40 (mph)
